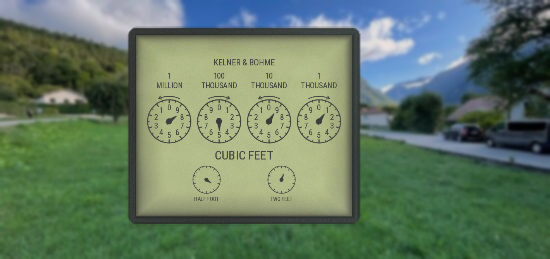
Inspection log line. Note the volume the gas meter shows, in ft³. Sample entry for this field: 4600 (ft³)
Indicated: 849100 (ft³)
